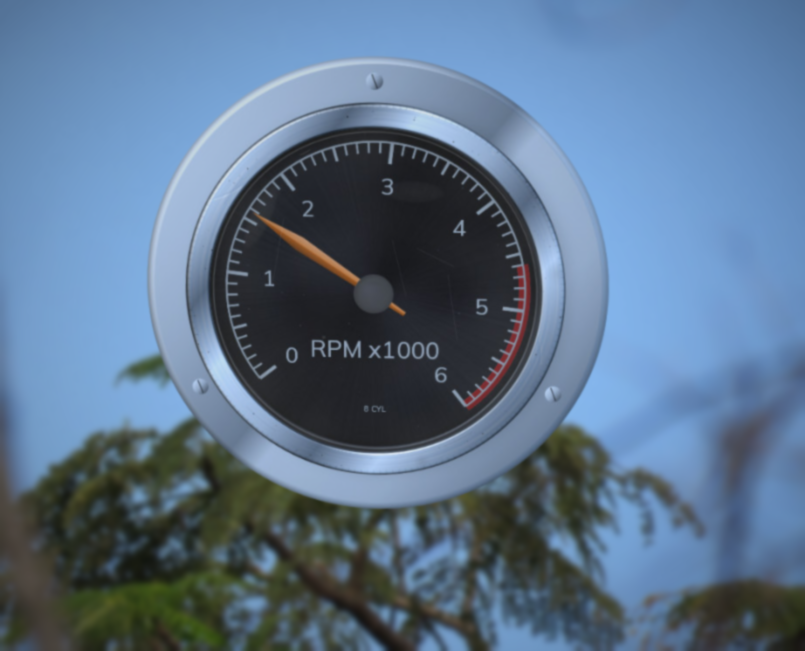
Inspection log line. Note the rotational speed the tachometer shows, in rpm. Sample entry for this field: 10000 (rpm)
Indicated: 1600 (rpm)
